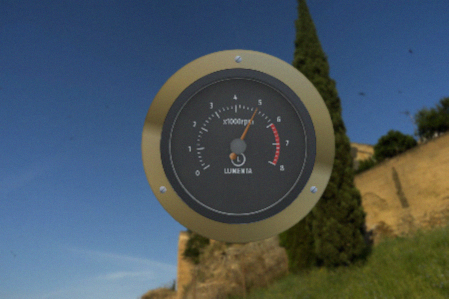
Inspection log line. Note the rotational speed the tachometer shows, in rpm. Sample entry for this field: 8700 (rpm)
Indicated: 5000 (rpm)
